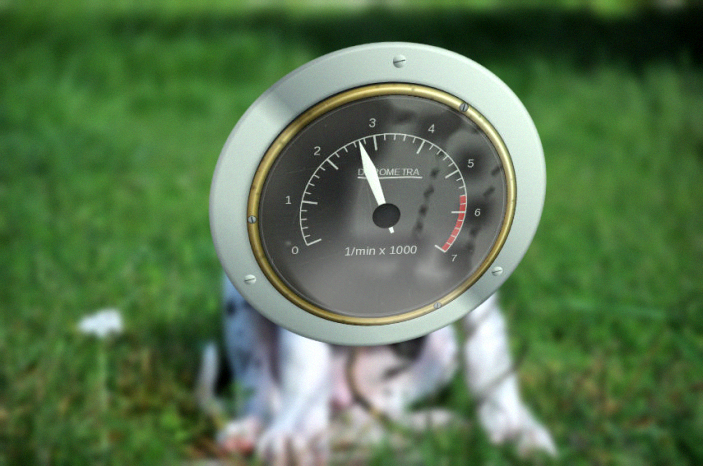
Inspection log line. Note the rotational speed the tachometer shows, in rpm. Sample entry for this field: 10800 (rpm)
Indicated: 2700 (rpm)
